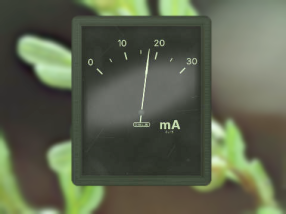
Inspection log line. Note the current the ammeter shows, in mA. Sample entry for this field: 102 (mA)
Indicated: 17.5 (mA)
